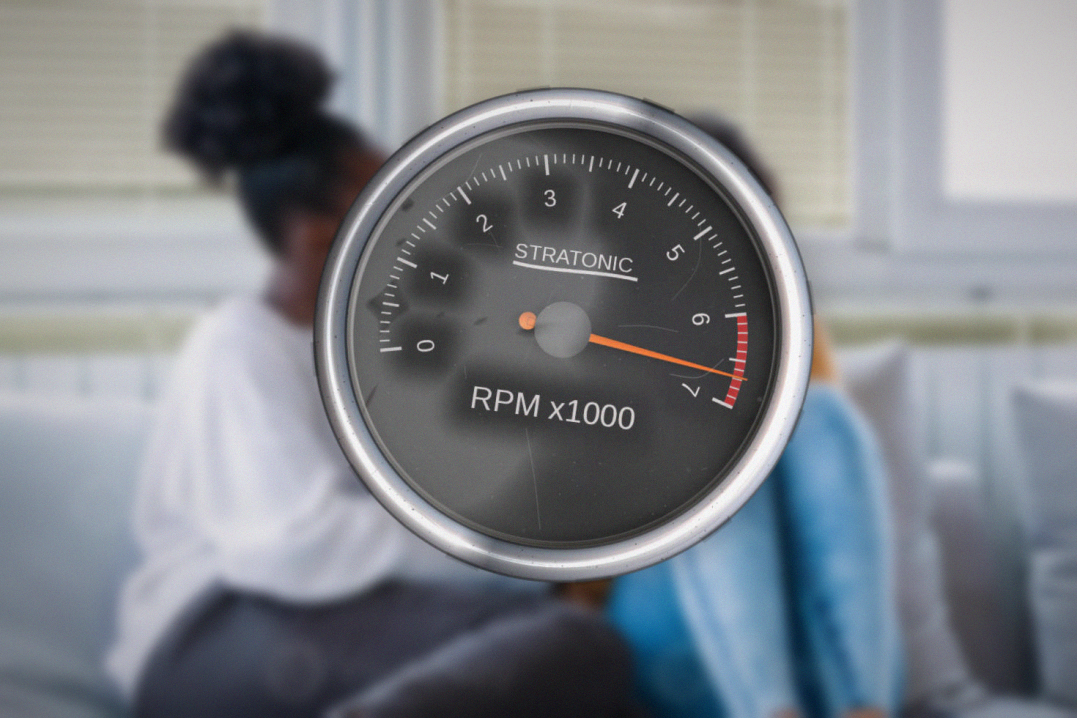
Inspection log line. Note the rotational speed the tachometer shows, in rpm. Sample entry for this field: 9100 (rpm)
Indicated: 6700 (rpm)
